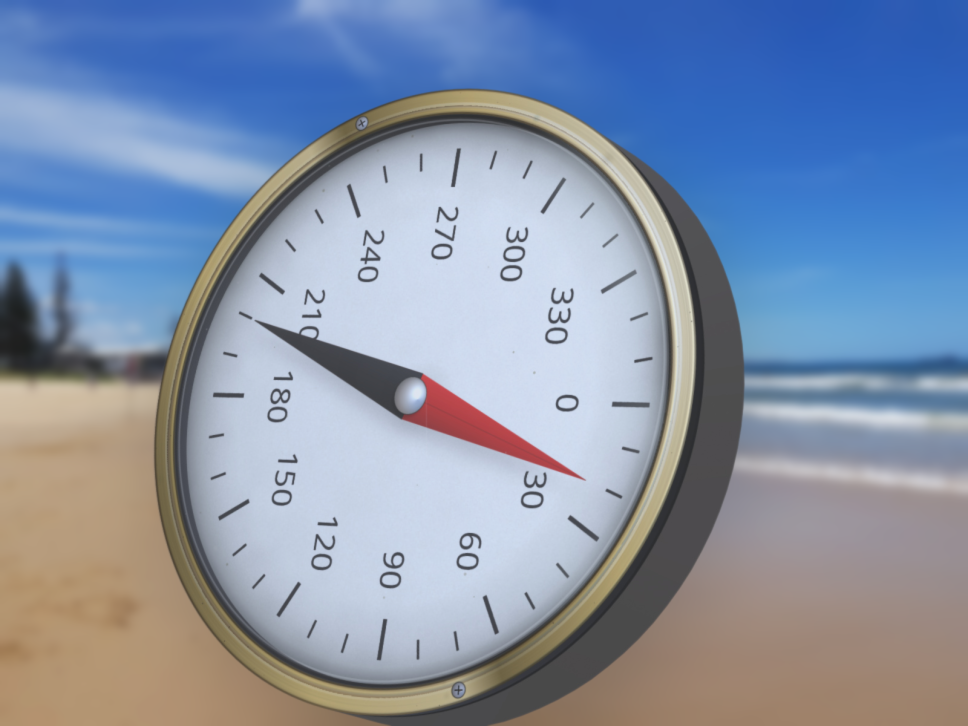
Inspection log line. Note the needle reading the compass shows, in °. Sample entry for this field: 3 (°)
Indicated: 20 (°)
